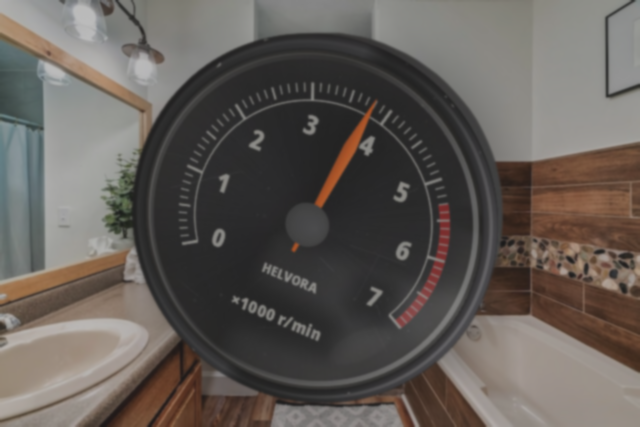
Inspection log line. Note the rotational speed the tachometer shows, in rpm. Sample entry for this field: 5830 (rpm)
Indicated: 3800 (rpm)
